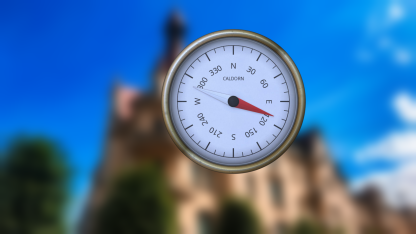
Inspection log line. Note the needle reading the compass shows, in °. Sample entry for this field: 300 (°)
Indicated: 110 (°)
